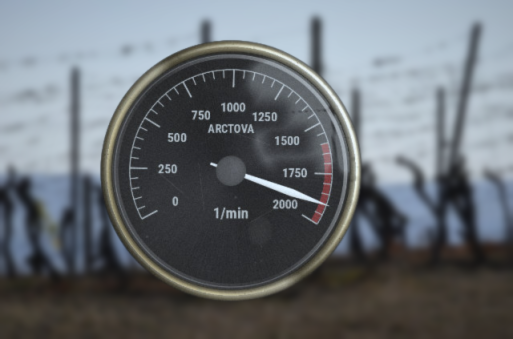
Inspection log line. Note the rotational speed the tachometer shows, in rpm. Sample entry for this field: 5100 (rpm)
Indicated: 1900 (rpm)
